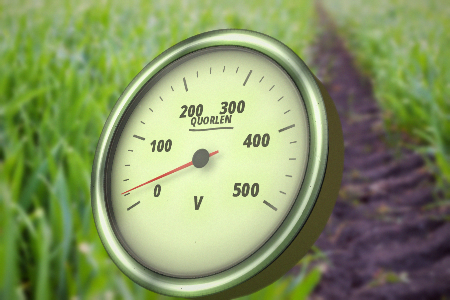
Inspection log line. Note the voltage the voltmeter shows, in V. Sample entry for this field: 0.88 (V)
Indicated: 20 (V)
